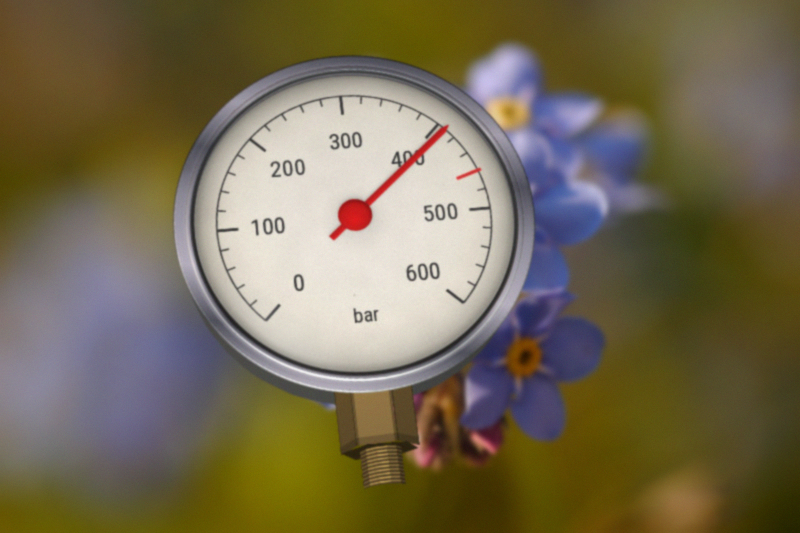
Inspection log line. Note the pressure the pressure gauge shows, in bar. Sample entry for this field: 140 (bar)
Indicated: 410 (bar)
